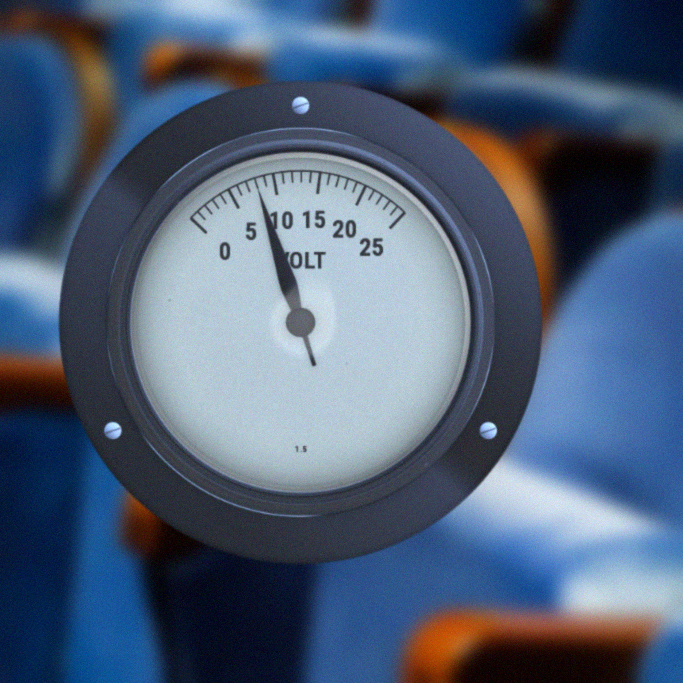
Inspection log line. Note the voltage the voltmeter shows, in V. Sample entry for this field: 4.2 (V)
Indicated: 8 (V)
